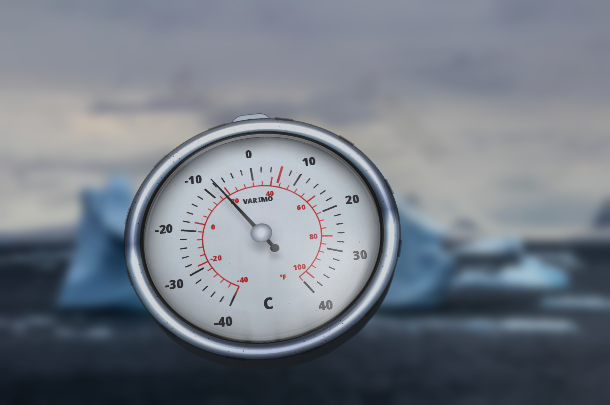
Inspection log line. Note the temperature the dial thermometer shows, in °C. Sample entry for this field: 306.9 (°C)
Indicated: -8 (°C)
